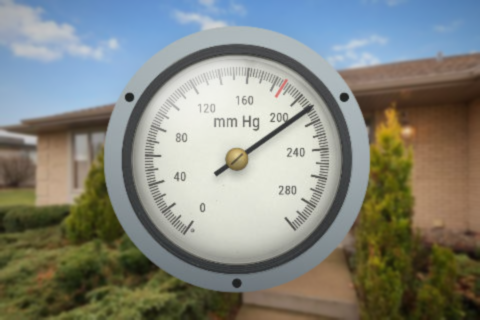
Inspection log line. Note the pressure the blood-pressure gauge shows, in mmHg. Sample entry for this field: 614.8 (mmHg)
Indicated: 210 (mmHg)
